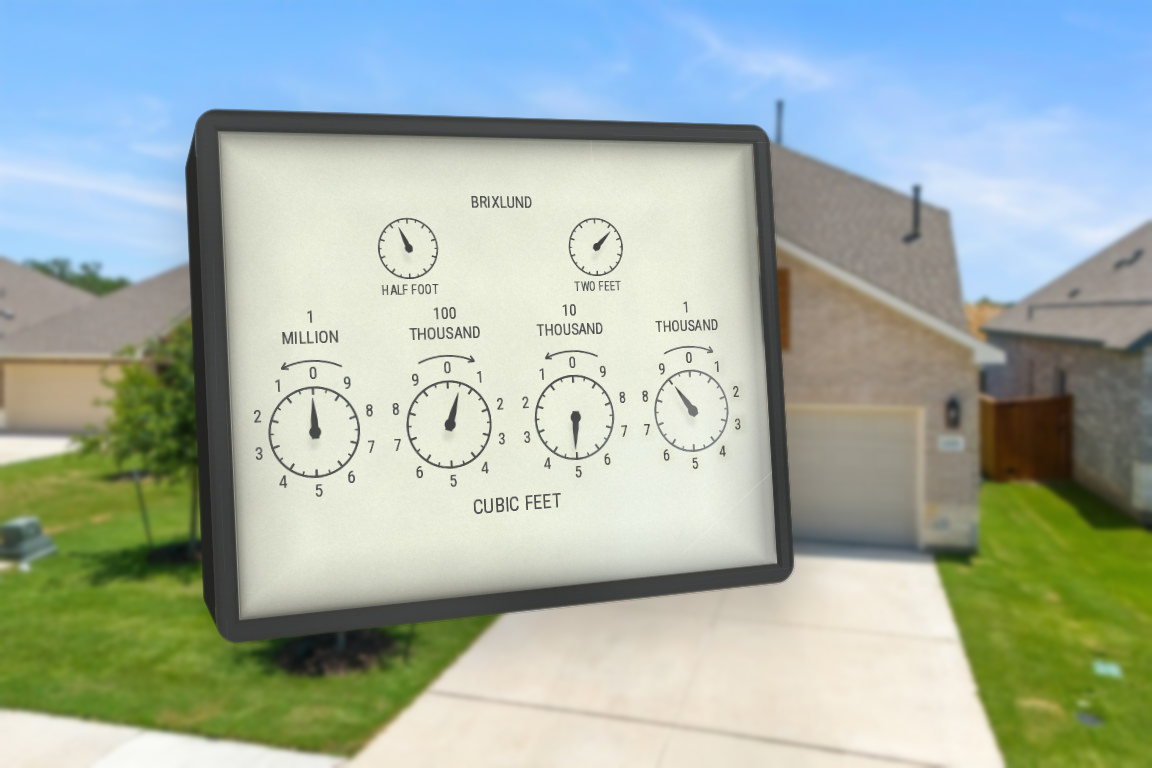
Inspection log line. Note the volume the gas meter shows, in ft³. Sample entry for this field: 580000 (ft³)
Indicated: 4900 (ft³)
